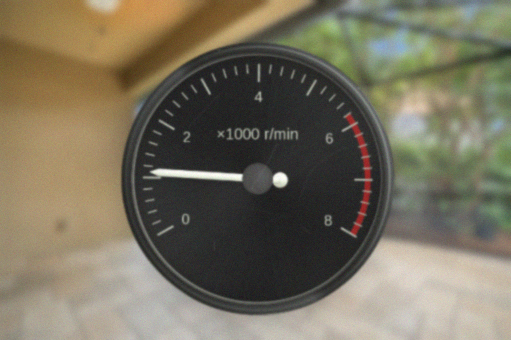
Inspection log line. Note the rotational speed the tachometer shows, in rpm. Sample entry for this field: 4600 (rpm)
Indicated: 1100 (rpm)
